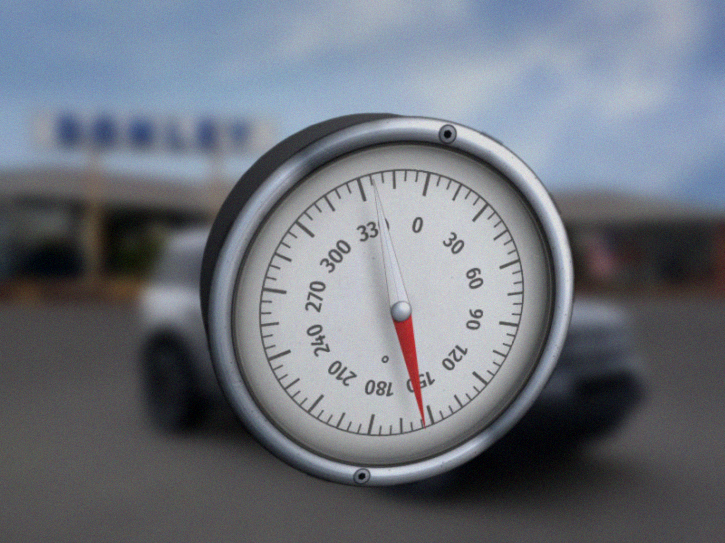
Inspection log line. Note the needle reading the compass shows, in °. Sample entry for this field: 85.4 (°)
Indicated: 155 (°)
